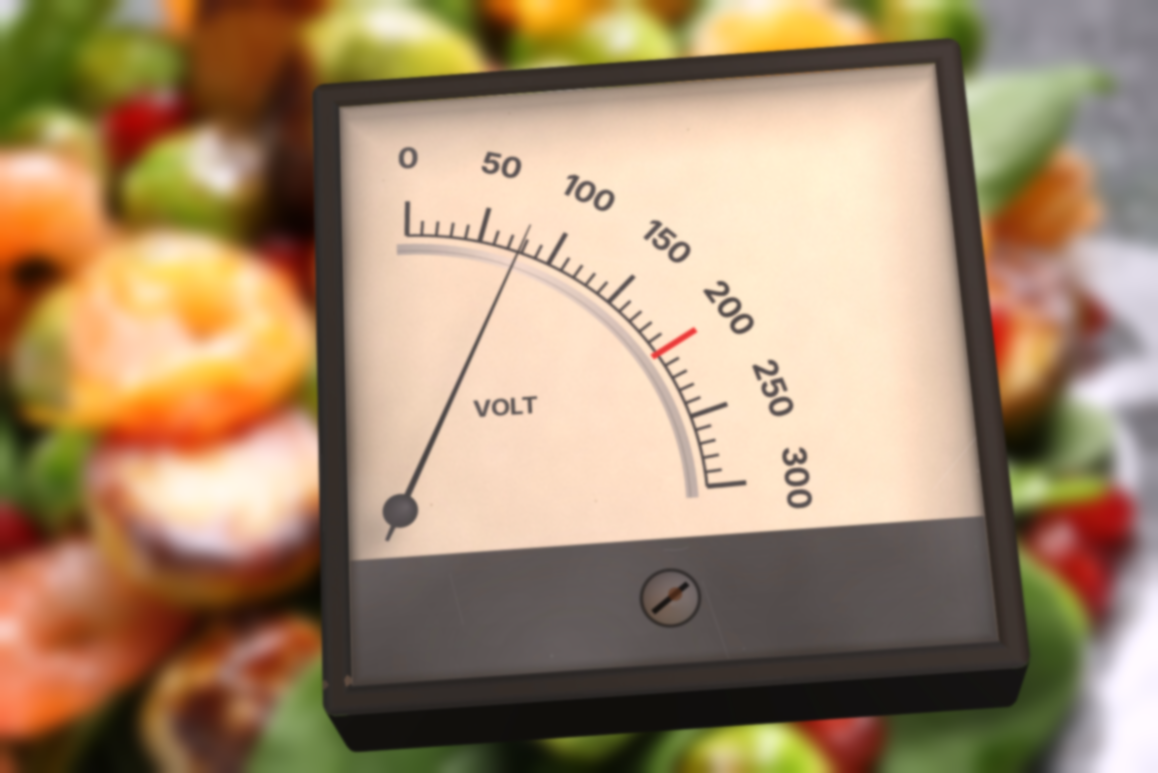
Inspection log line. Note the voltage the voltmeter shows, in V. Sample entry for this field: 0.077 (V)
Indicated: 80 (V)
